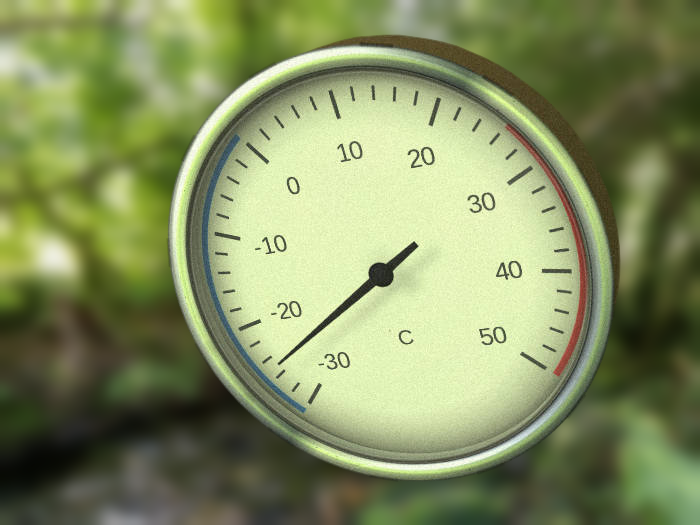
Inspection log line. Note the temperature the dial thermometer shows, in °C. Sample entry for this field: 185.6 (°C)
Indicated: -25 (°C)
